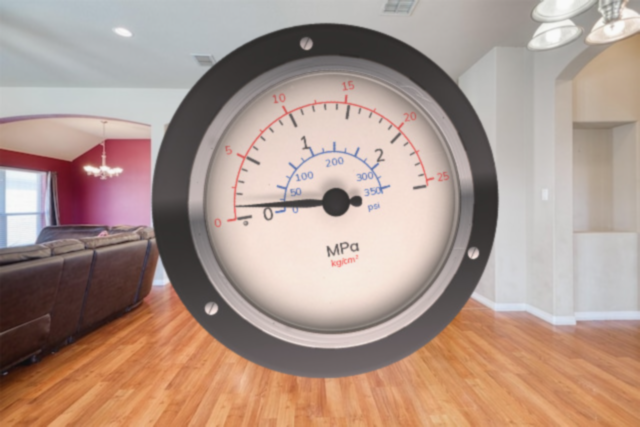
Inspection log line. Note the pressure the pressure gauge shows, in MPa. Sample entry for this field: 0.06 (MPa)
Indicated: 0.1 (MPa)
